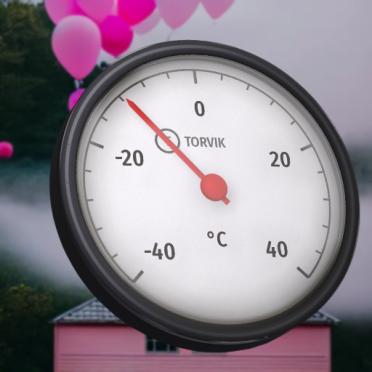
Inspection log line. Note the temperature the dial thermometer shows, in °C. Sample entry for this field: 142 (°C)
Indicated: -12 (°C)
